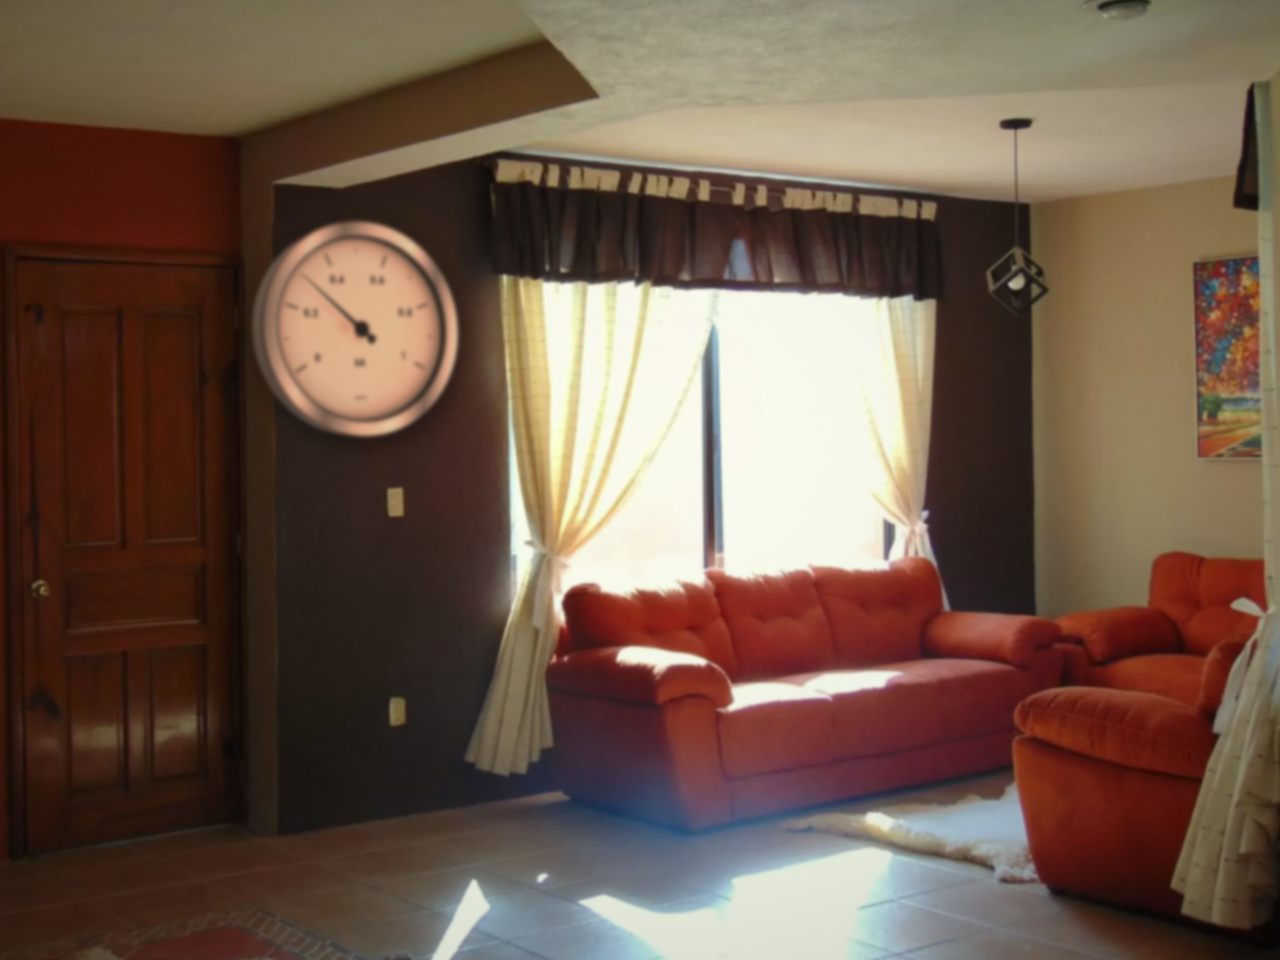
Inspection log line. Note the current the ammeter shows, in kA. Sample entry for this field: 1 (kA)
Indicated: 0.3 (kA)
